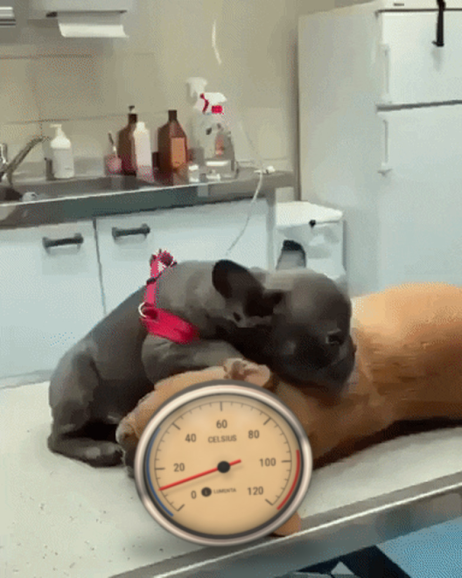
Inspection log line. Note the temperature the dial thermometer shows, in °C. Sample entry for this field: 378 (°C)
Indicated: 12 (°C)
